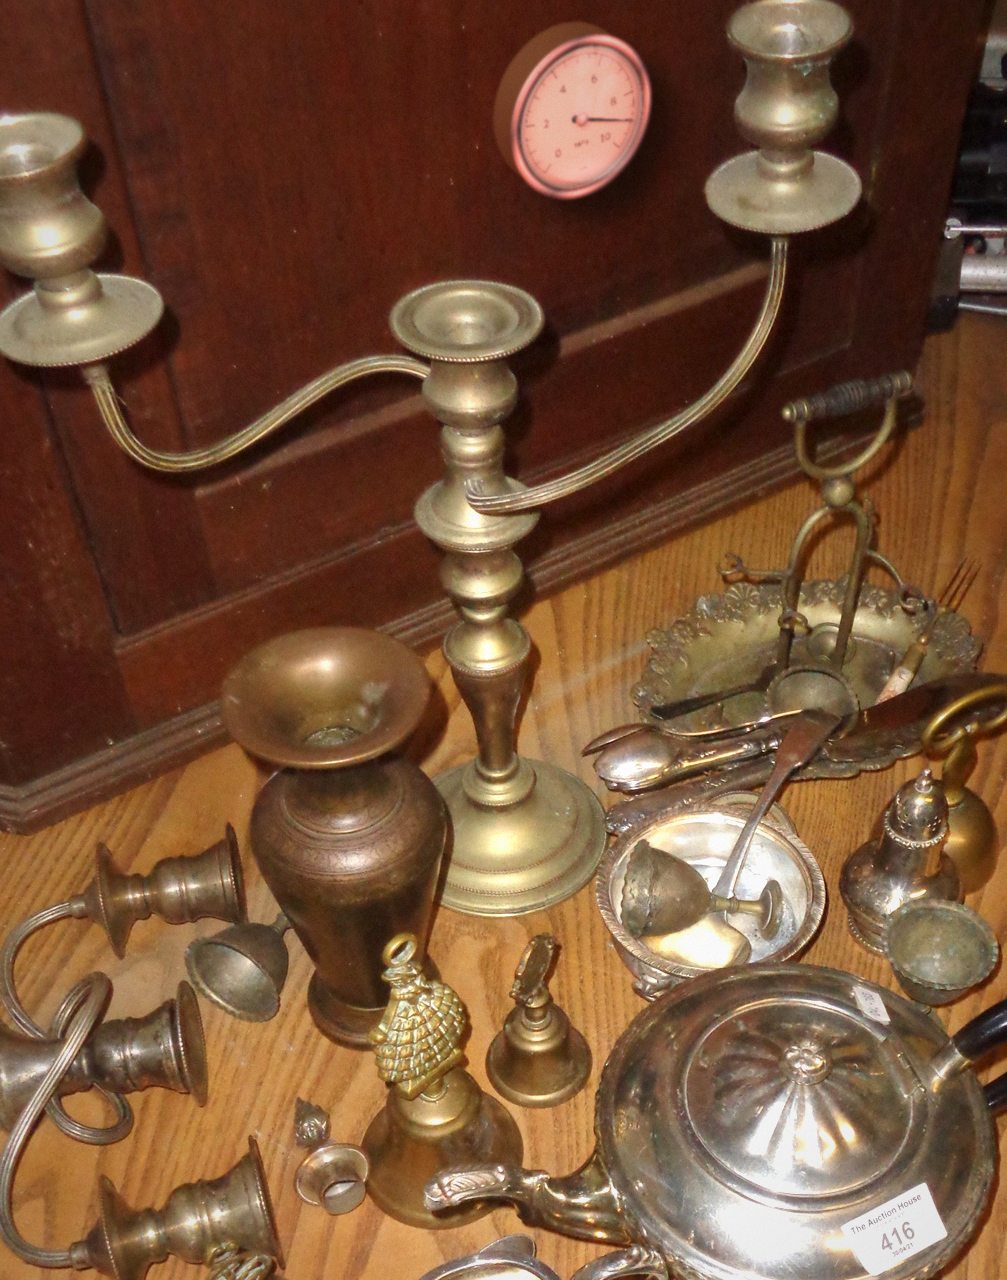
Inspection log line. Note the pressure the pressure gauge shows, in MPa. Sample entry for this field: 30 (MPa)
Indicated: 9 (MPa)
